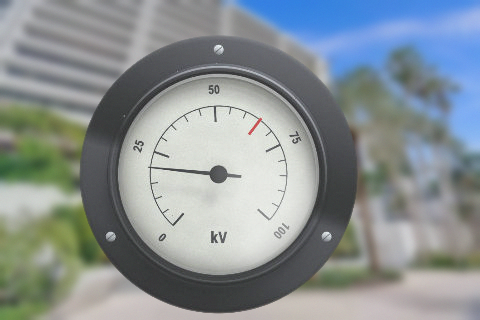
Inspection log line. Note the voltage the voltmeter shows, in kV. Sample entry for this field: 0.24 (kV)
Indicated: 20 (kV)
